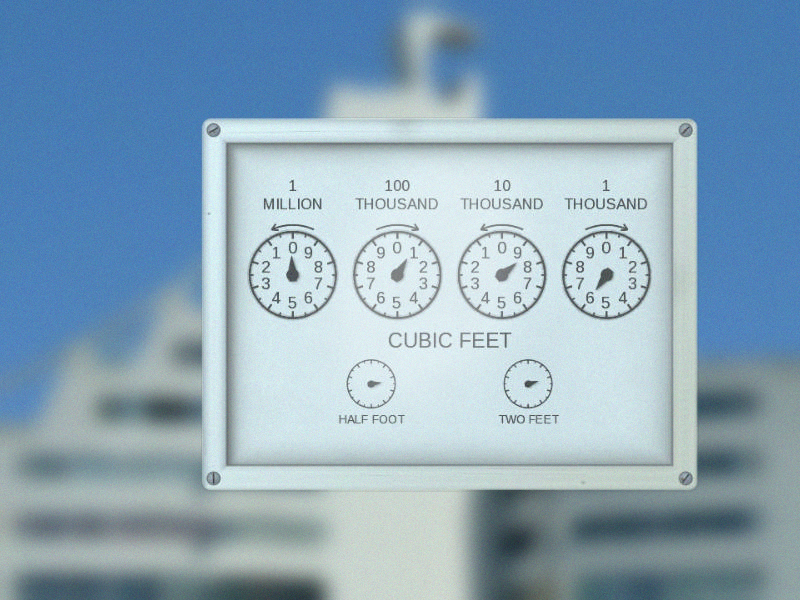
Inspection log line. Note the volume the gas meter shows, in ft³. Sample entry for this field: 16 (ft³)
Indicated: 8600 (ft³)
